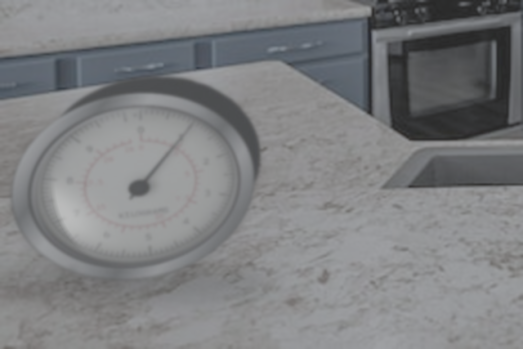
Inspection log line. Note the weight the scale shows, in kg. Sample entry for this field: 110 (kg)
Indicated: 1 (kg)
